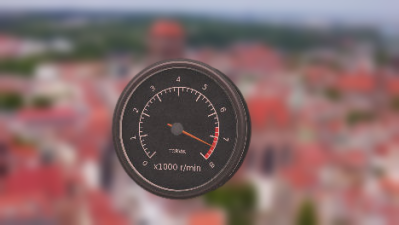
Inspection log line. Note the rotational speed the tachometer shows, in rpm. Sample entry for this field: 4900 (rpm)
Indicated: 7400 (rpm)
